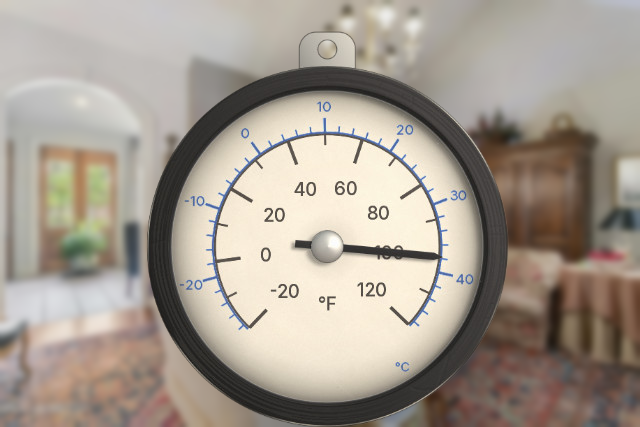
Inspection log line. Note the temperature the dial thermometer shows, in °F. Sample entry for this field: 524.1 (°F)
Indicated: 100 (°F)
